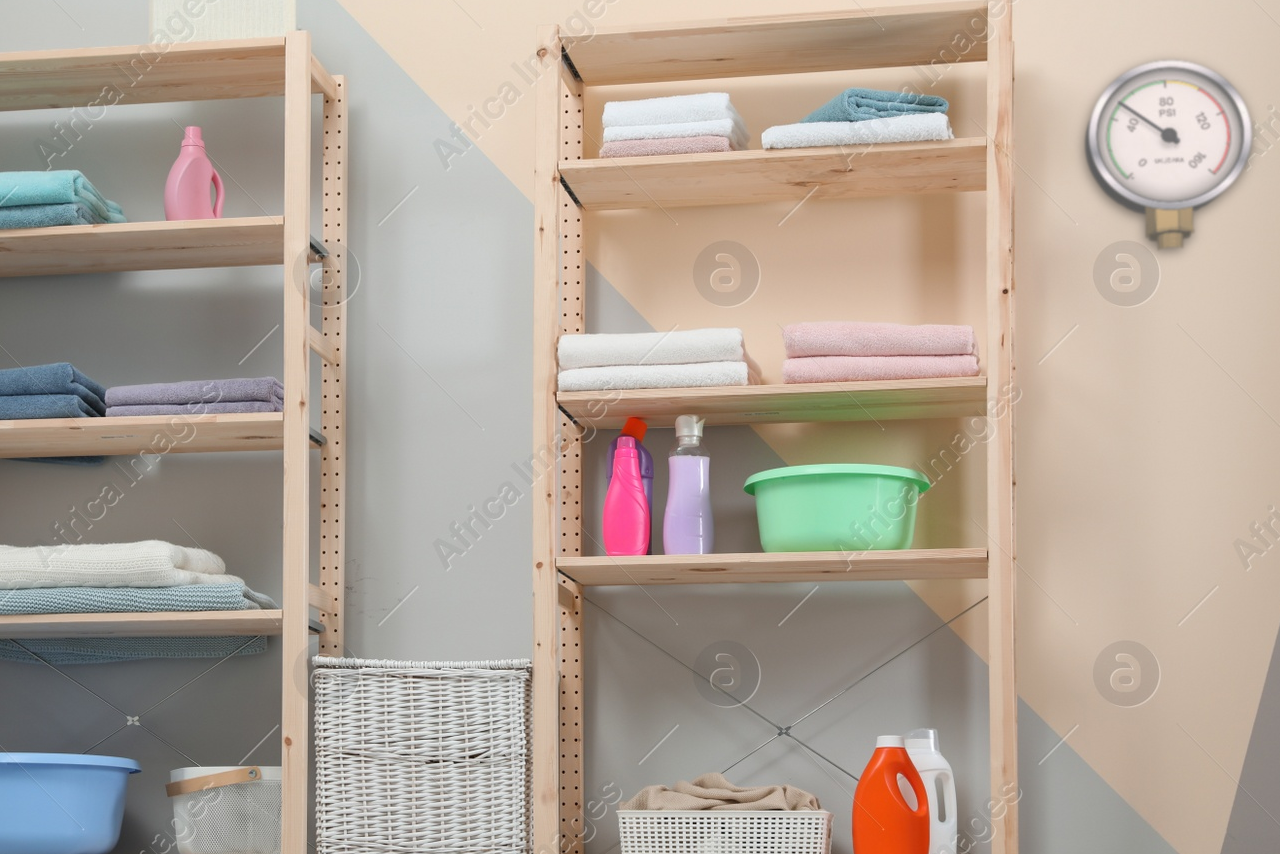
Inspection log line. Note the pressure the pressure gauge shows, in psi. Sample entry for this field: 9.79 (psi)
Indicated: 50 (psi)
